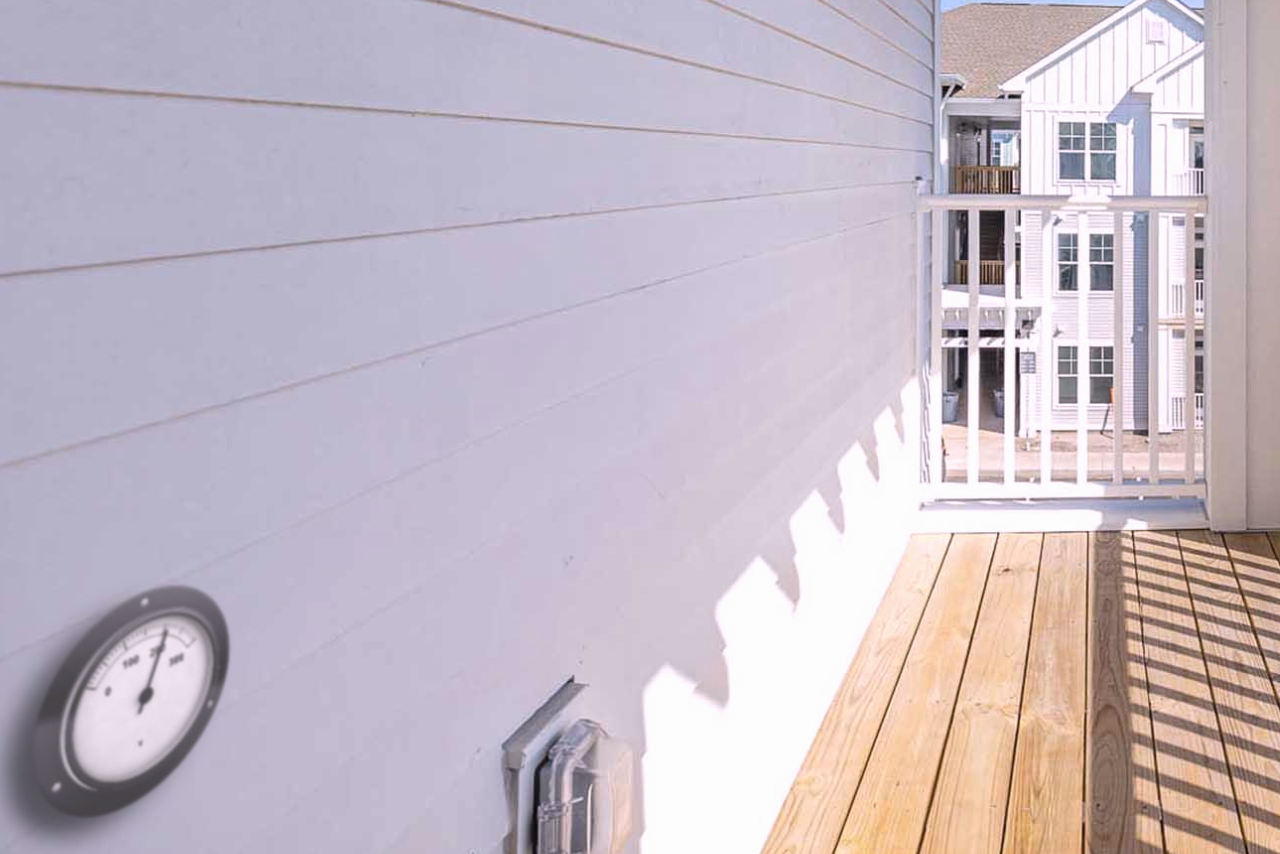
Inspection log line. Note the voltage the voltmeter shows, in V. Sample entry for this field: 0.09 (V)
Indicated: 200 (V)
